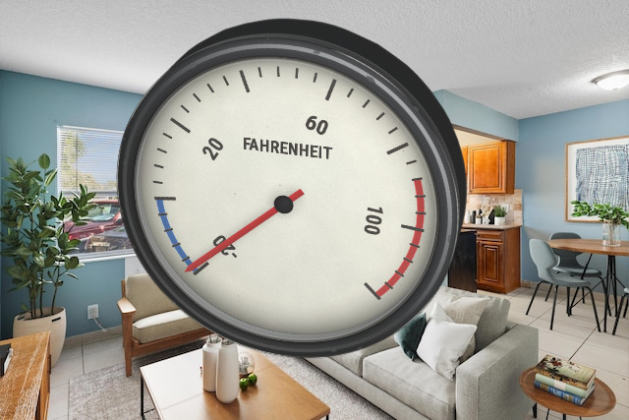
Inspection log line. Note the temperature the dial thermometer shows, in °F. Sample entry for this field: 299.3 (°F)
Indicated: -18 (°F)
